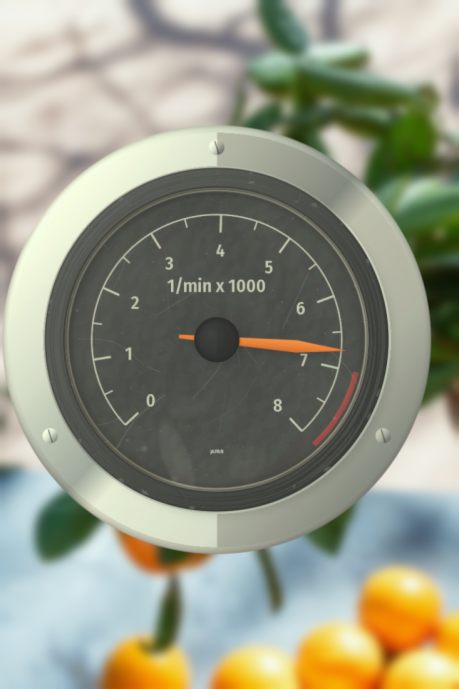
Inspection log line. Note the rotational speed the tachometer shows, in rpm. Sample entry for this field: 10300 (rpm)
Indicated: 6750 (rpm)
